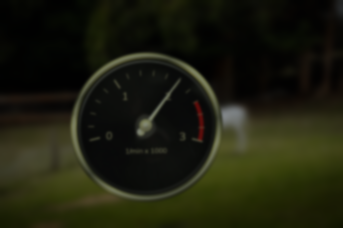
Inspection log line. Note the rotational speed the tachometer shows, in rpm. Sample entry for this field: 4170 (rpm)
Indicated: 2000 (rpm)
